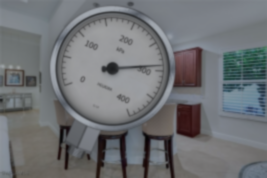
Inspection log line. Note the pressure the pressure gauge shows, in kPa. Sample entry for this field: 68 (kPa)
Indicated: 290 (kPa)
